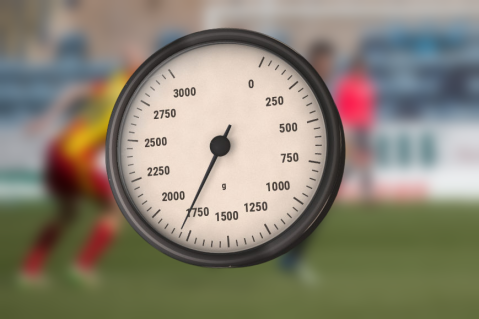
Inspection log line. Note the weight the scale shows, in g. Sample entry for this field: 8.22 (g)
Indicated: 1800 (g)
